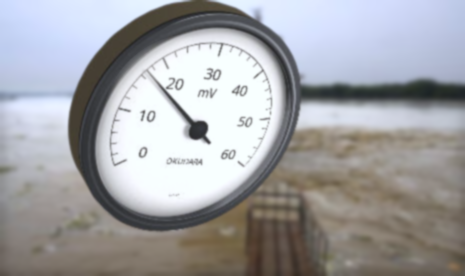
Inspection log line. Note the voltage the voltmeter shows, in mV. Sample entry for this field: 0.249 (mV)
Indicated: 17 (mV)
